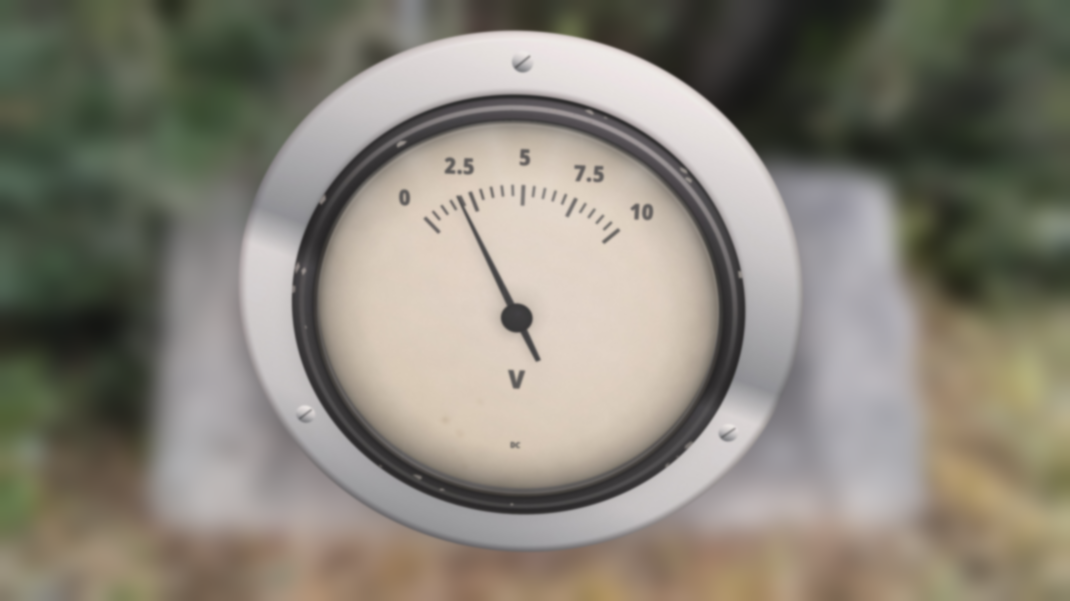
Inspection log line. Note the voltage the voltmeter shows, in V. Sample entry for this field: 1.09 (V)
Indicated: 2 (V)
